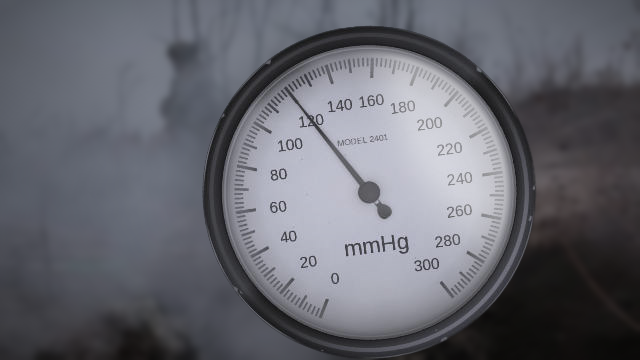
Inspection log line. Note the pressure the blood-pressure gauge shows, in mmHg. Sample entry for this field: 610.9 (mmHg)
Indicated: 120 (mmHg)
